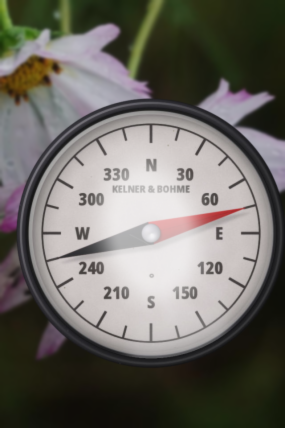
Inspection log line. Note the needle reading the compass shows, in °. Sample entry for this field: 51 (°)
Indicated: 75 (°)
